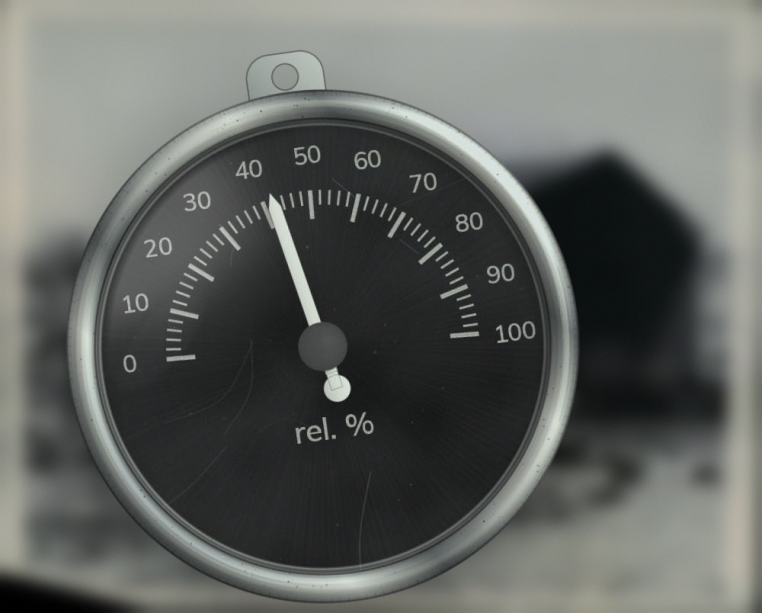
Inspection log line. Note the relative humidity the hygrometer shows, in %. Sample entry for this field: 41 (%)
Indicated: 42 (%)
